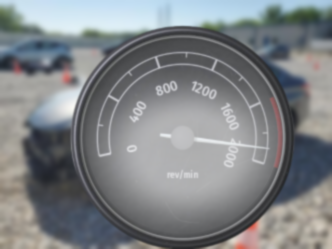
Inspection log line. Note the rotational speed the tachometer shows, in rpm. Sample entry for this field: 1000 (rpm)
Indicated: 1900 (rpm)
